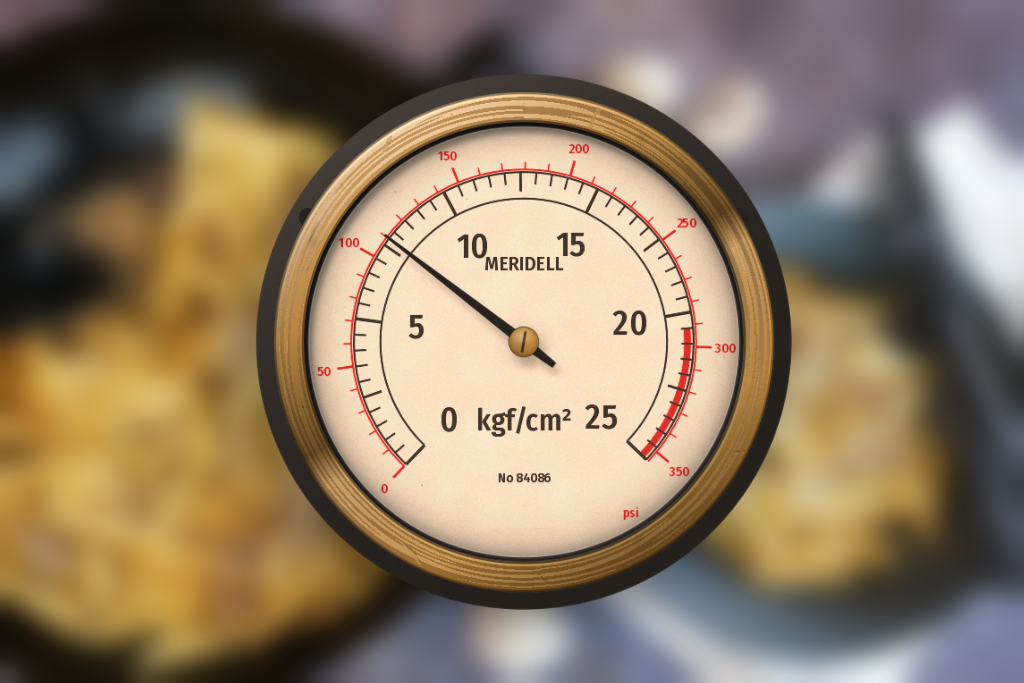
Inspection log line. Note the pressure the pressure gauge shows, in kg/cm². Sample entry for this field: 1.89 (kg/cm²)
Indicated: 7.75 (kg/cm²)
